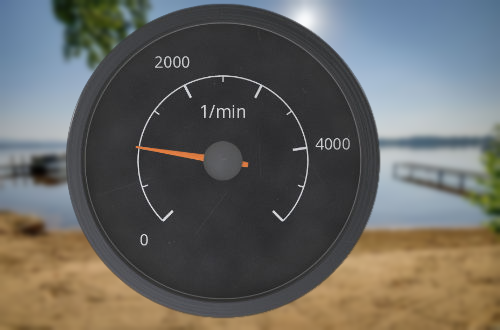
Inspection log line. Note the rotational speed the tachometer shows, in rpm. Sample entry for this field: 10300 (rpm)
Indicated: 1000 (rpm)
